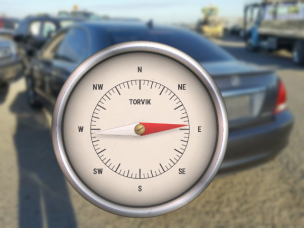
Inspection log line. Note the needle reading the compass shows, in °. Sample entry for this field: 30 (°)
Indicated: 85 (°)
